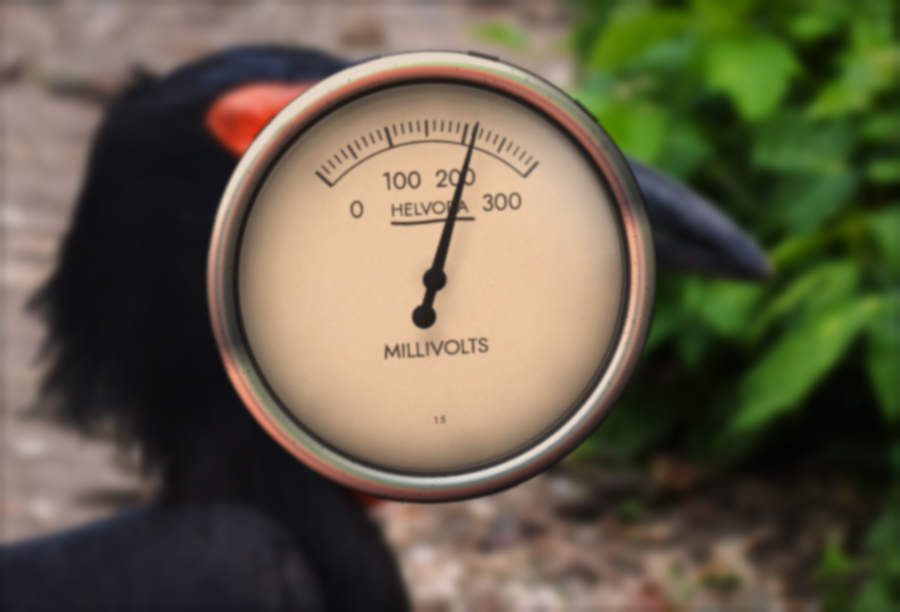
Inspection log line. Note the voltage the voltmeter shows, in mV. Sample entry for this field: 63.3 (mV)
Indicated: 210 (mV)
